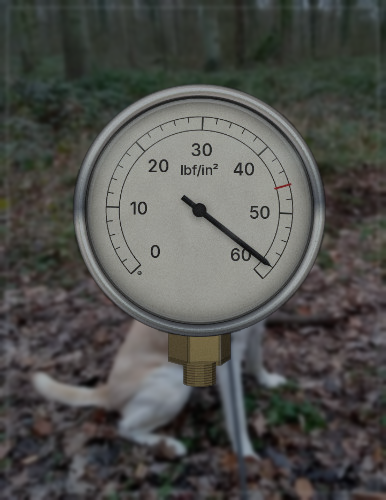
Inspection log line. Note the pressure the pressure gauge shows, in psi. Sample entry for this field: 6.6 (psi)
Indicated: 58 (psi)
